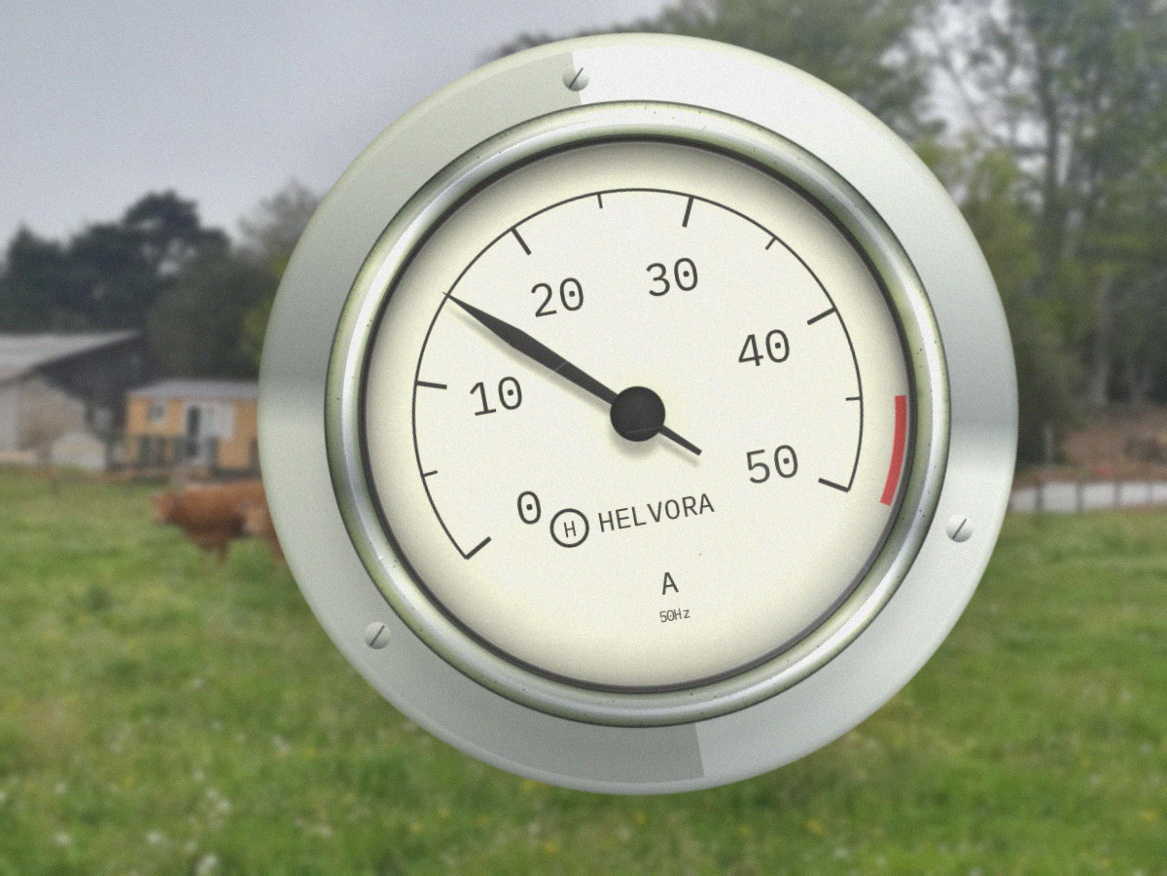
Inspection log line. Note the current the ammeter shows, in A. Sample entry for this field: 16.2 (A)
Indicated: 15 (A)
